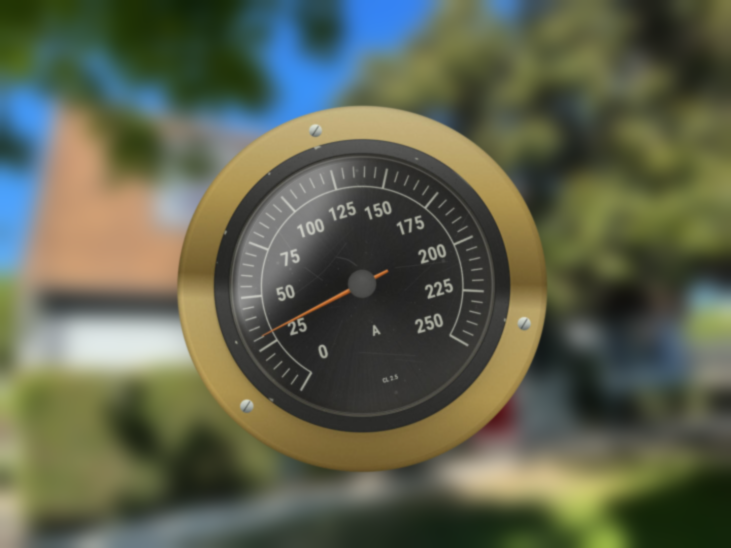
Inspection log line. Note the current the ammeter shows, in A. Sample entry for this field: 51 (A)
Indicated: 30 (A)
